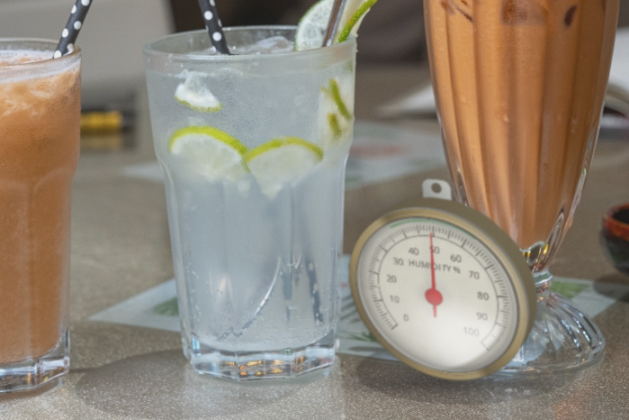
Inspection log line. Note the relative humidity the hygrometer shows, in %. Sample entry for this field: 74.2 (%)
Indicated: 50 (%)
